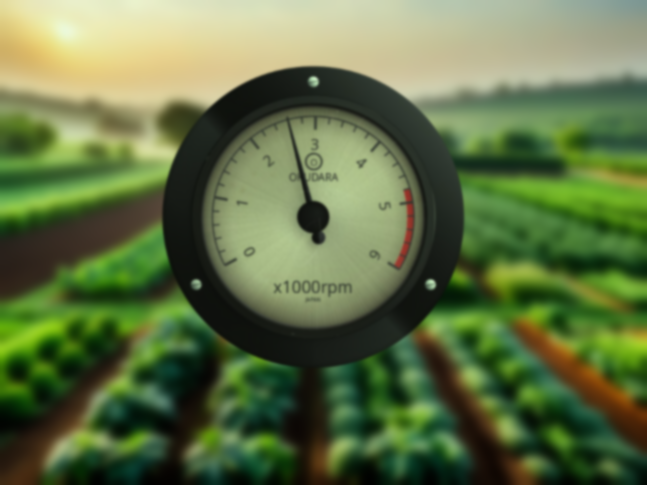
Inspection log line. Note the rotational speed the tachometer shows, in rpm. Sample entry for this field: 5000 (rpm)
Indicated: 2600 (rpm)
